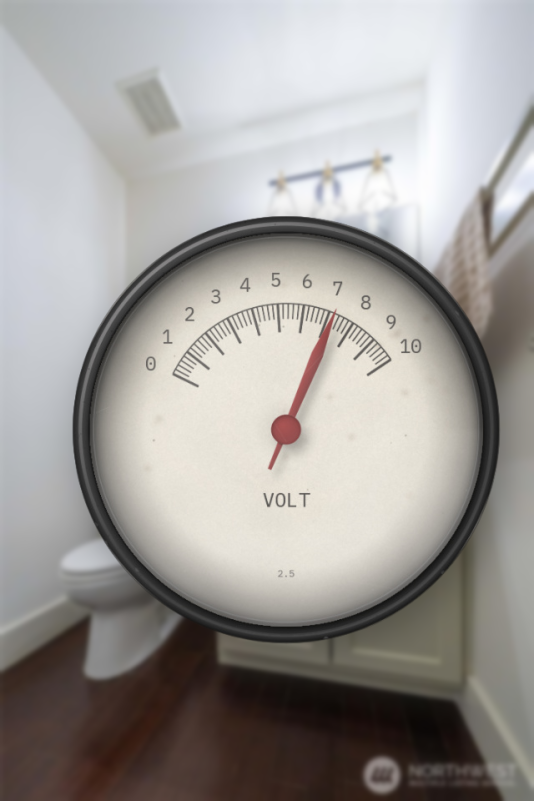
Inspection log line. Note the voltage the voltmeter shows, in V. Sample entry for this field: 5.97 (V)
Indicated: 7.2 (V)
